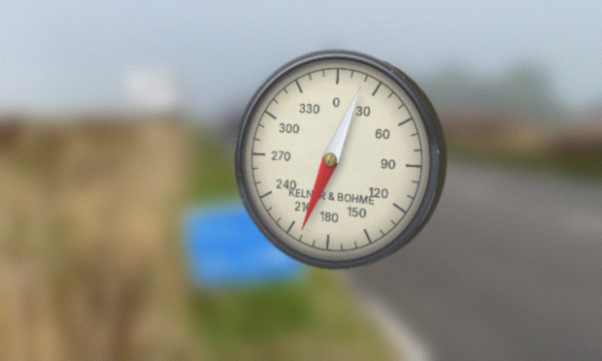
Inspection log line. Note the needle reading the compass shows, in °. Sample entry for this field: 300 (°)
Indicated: 200 (°)
